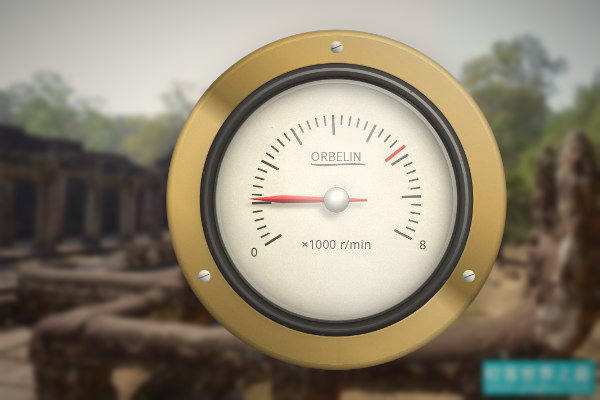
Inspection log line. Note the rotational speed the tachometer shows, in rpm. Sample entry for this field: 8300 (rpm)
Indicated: 1100 (rpm)
